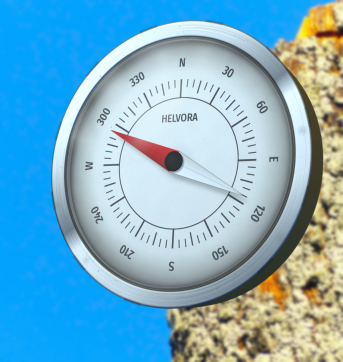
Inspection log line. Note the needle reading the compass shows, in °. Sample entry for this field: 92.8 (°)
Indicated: 295 (°)
